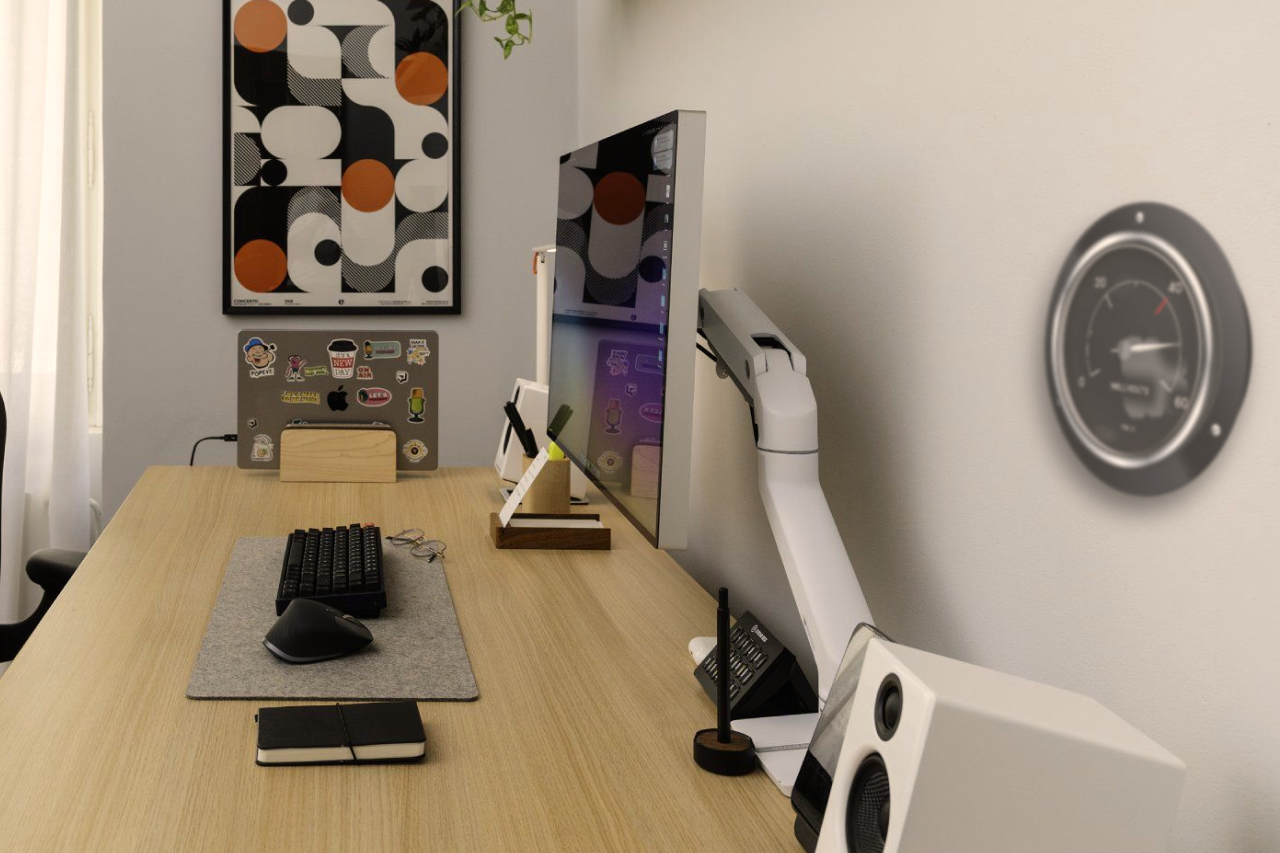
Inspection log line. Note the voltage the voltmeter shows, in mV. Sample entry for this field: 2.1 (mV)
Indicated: 50 (mV)
